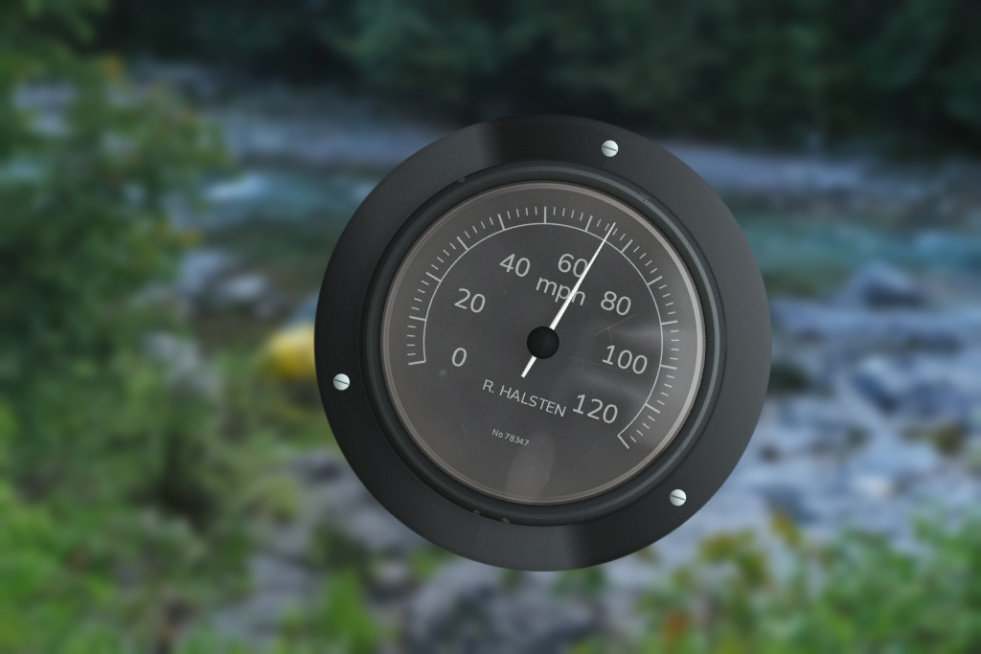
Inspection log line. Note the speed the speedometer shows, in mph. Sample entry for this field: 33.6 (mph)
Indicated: 65 (mph)
